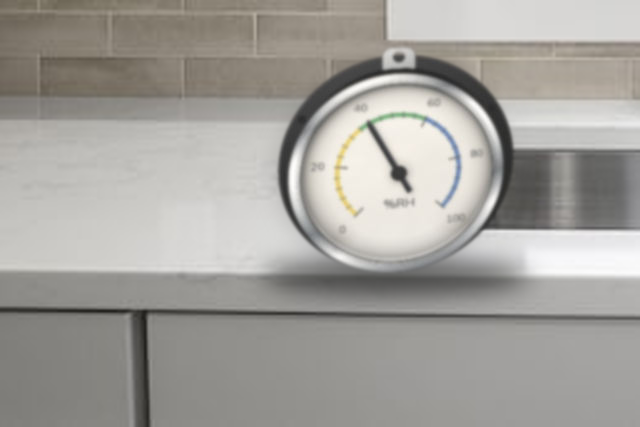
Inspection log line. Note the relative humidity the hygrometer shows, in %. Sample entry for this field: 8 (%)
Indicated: 40 (%)
